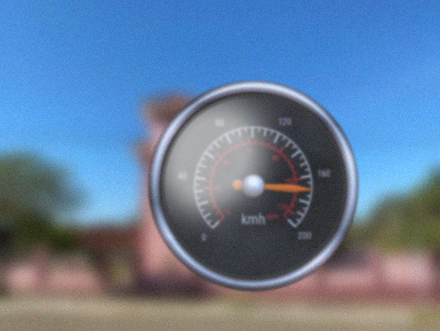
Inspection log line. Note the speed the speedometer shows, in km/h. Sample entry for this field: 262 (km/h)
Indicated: 170 (km/h)
